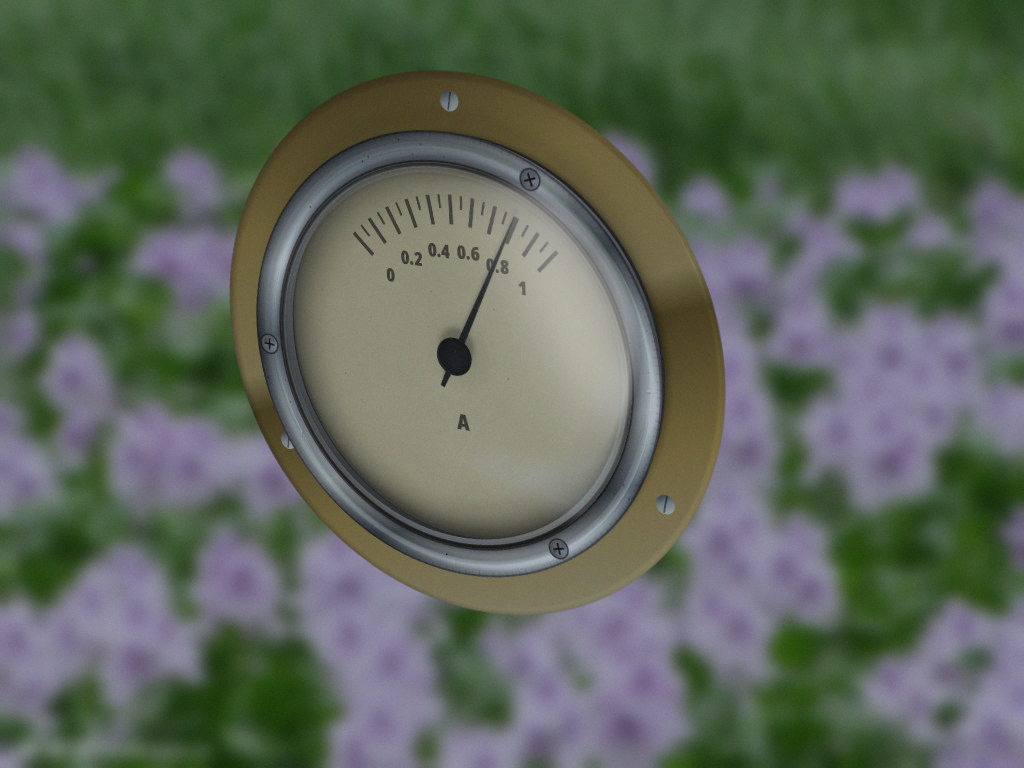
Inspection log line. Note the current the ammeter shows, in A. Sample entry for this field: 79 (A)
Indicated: 0.8 (A)
